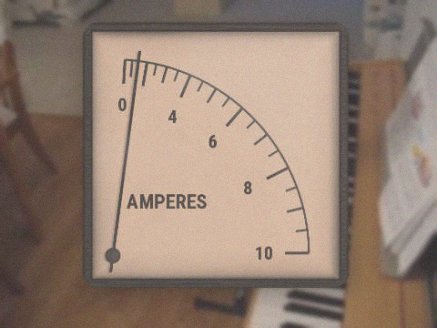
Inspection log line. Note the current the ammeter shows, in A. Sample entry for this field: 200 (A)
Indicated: 1.5 (A)
